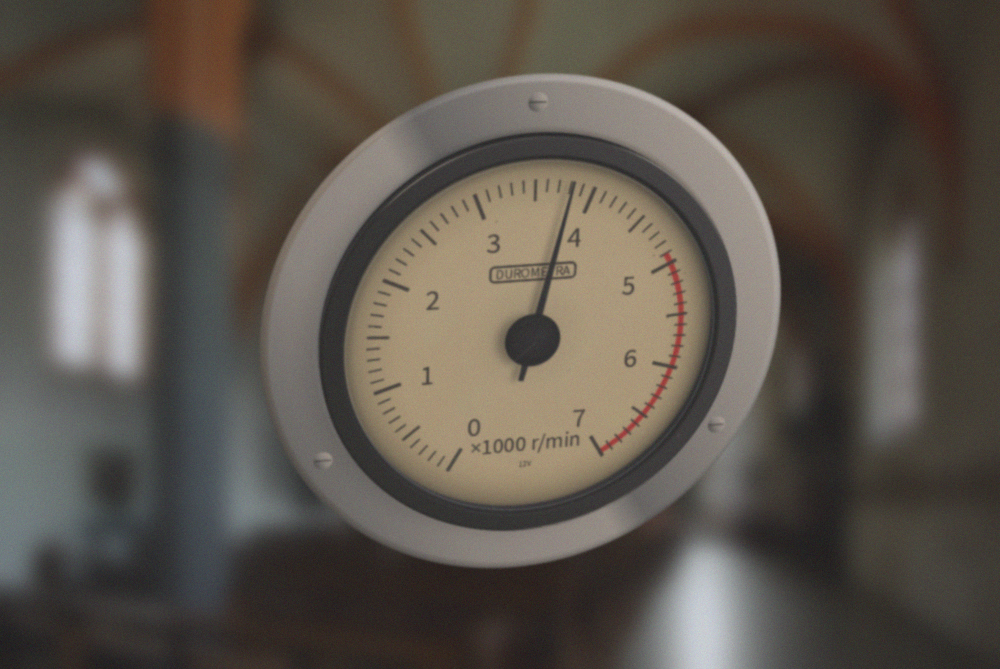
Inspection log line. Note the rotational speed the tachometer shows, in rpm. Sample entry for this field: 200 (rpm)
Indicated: 3800 (rpm)
